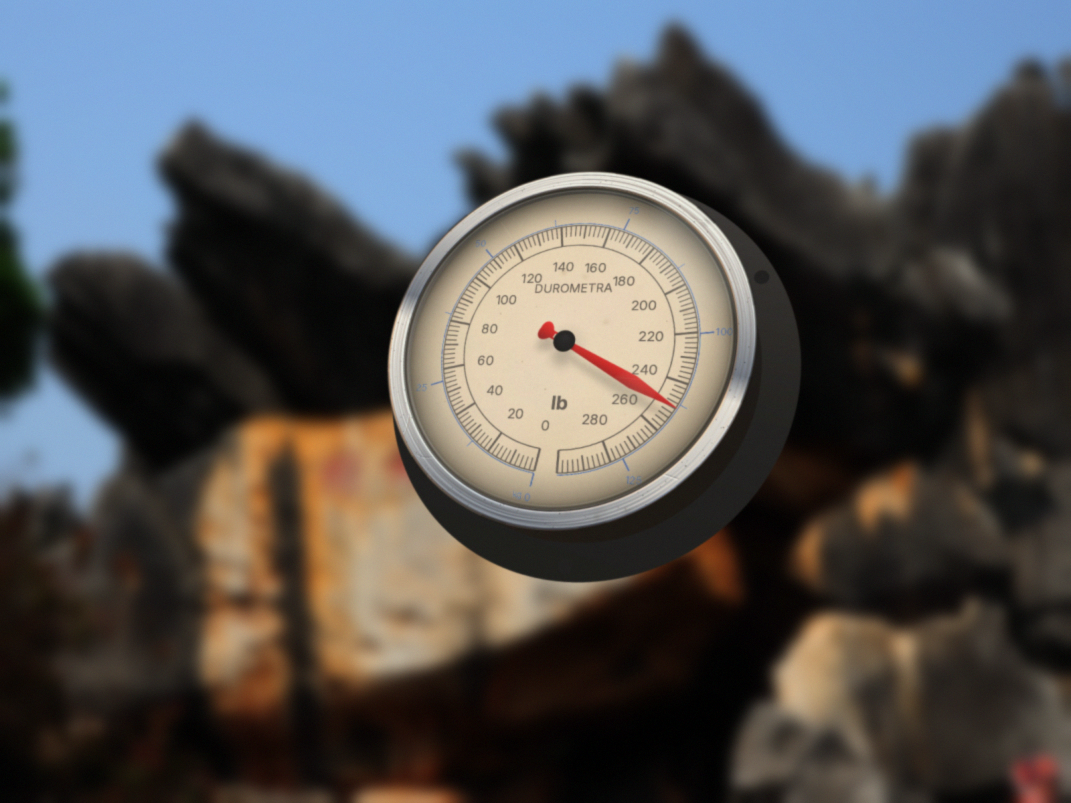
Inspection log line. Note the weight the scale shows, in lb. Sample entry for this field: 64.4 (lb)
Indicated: 250 (lb)
